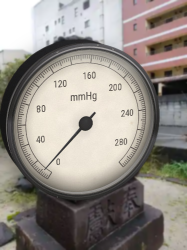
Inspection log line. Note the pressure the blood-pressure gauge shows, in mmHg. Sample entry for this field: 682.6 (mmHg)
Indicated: 10 (mmHg)
